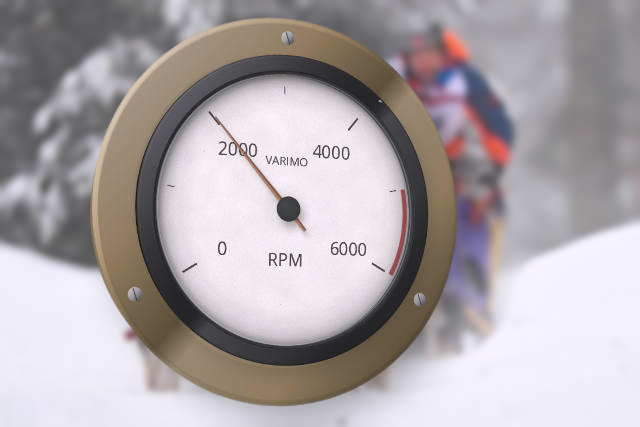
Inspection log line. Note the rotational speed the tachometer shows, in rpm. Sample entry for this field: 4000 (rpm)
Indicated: 2000 (rpm)
